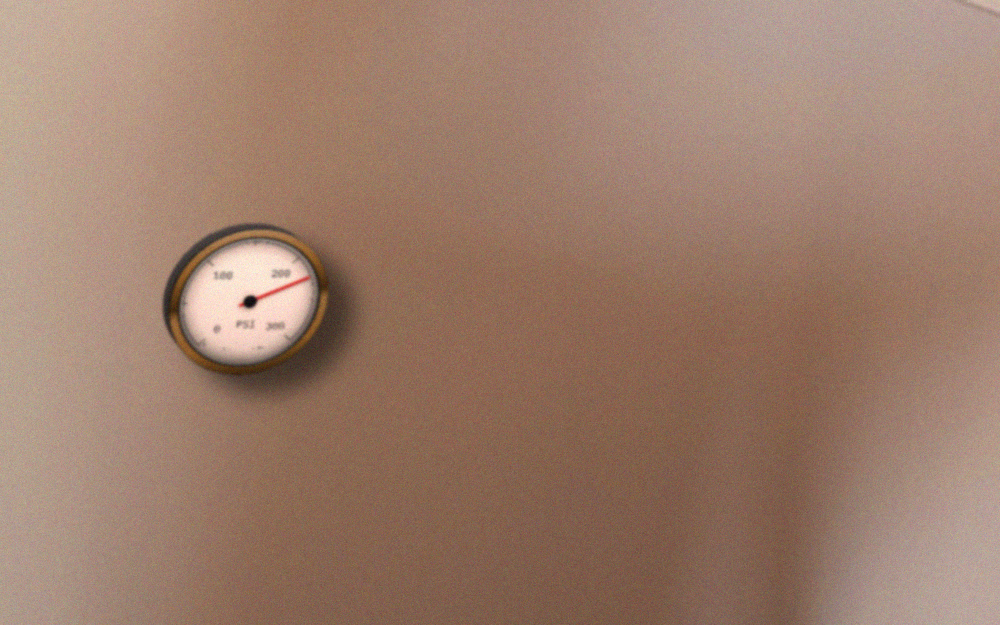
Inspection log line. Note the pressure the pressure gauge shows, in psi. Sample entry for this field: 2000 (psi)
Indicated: 225 (psi)
